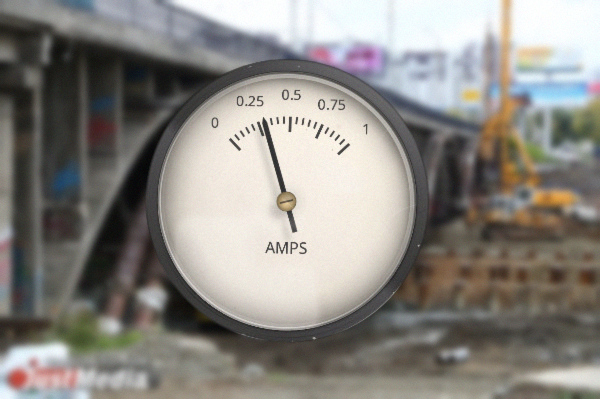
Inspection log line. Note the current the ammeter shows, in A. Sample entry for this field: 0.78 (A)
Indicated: 0.3 (A)
